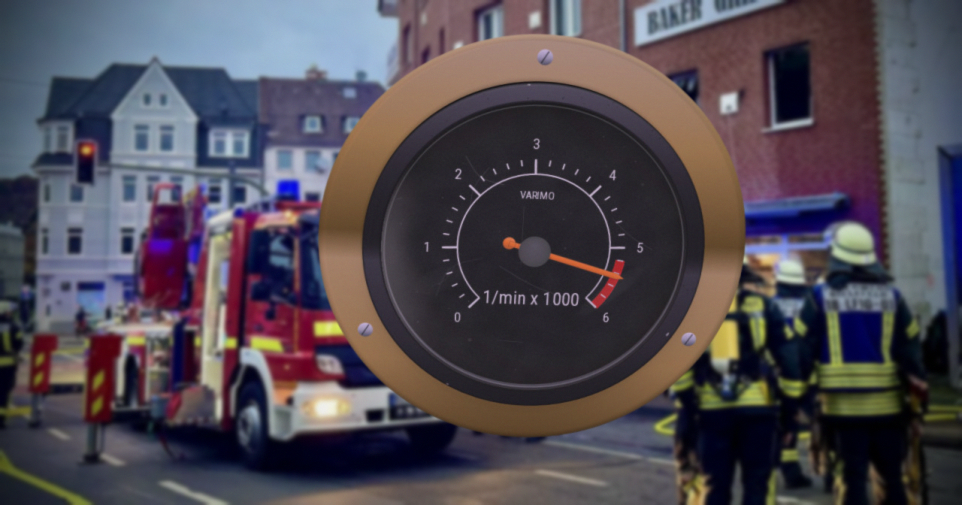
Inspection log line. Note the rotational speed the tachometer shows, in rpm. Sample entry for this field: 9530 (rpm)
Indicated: 5400 (rpm)
